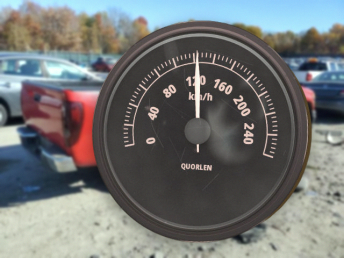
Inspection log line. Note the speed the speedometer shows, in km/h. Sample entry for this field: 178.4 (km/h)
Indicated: 124 (km/h)
